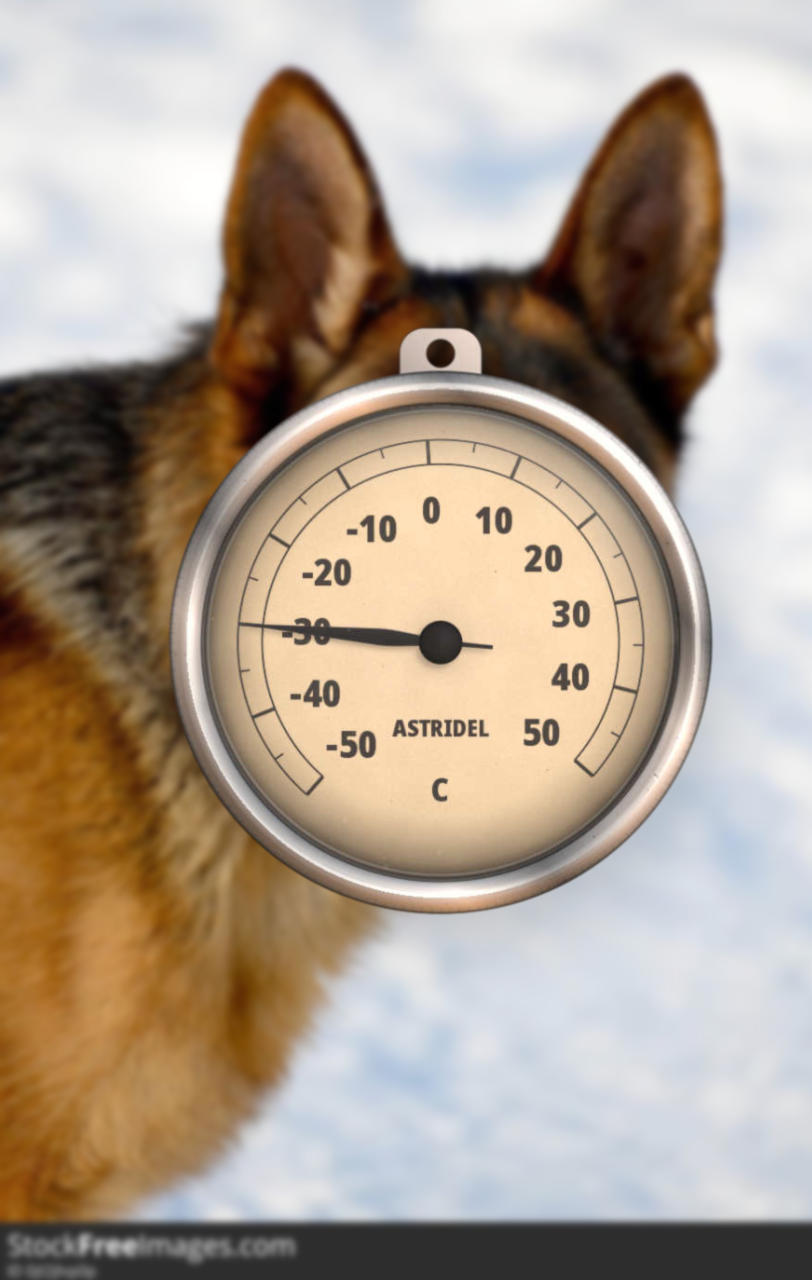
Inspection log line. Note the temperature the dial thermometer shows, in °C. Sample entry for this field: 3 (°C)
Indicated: -30 (°C)
